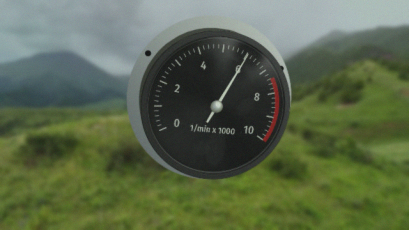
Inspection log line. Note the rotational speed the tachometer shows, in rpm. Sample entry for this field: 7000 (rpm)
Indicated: 6000 (rpm)
